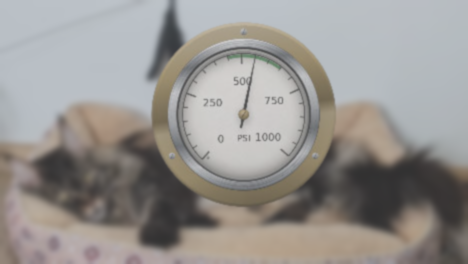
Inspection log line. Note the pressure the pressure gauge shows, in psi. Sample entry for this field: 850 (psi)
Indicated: 550 (psi)
